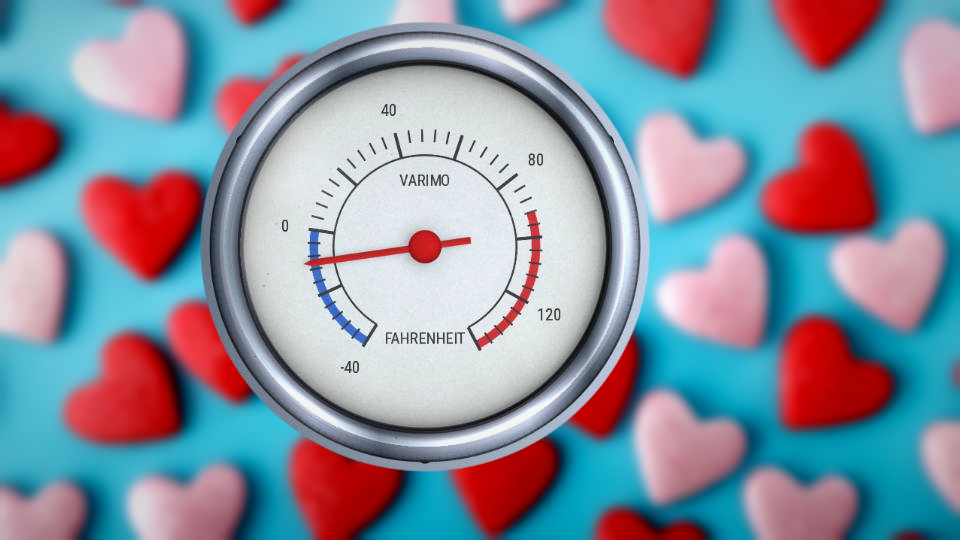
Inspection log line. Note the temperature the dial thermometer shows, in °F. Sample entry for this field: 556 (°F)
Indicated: -10 (°F)
